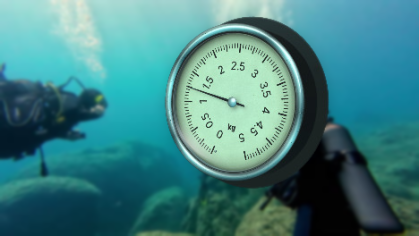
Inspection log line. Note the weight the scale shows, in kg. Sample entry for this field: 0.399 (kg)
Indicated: 1.25 (kg)
